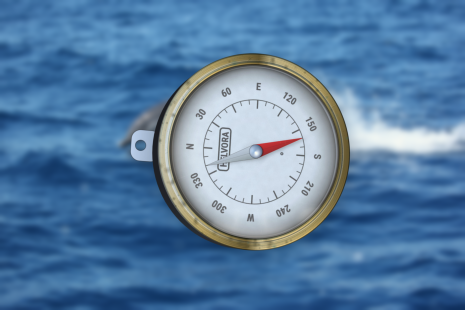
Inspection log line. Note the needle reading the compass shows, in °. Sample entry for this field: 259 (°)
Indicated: 160 (°)
